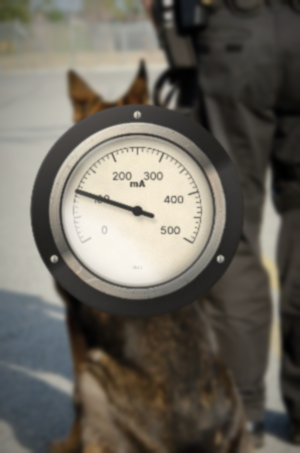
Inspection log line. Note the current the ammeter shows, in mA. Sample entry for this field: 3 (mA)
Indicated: 100 (mA)
